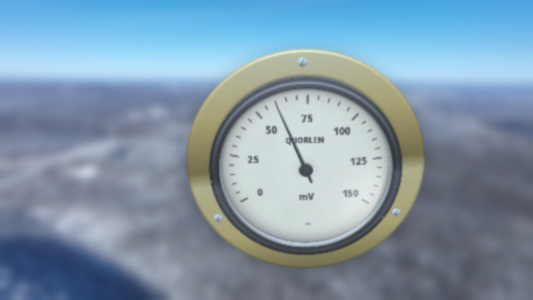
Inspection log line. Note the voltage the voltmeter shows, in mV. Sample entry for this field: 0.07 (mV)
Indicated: 60 (mV)
